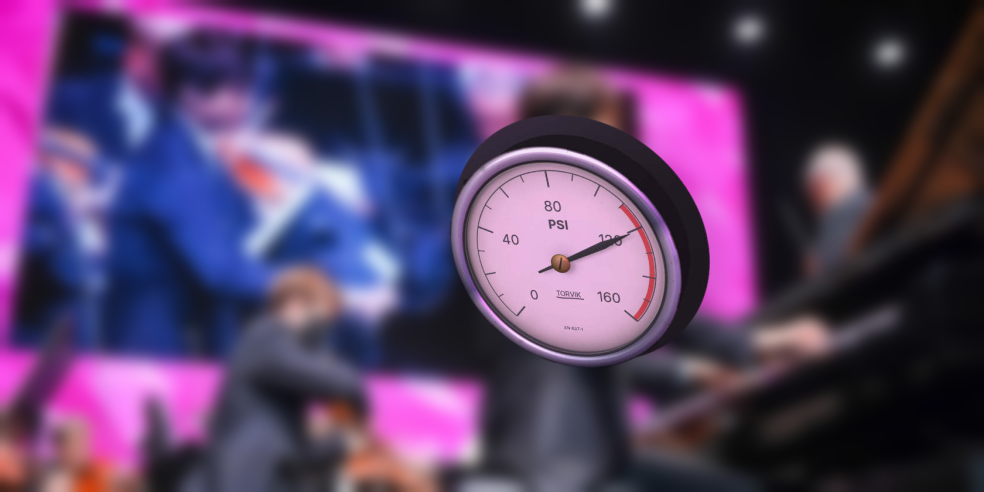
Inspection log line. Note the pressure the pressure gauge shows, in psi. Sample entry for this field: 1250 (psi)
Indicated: 120 (psi)
